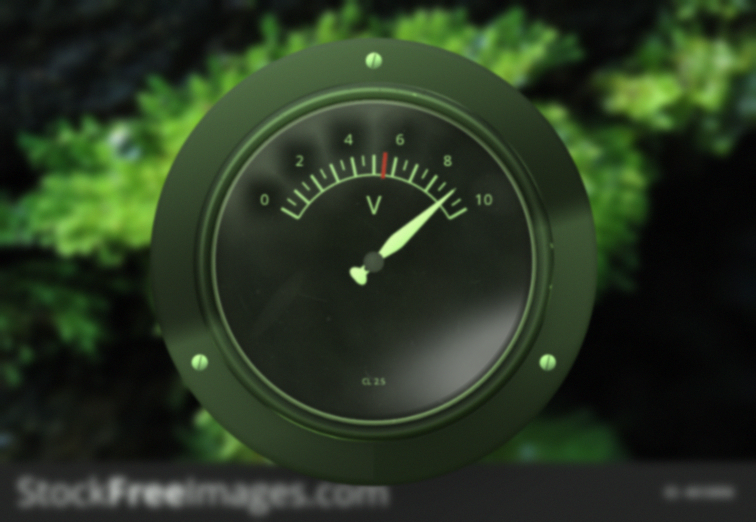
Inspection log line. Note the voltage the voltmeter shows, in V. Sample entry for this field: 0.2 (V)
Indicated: 9 (V)
